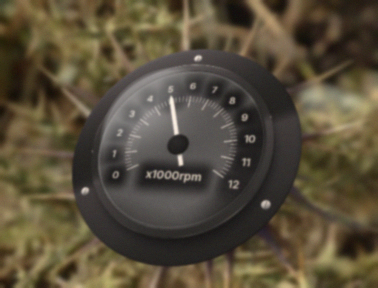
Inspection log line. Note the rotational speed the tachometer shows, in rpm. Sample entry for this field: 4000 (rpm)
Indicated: 5000 (rpm)
